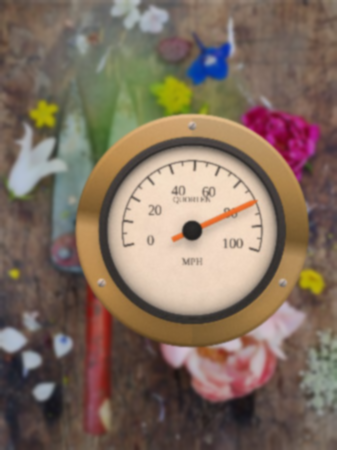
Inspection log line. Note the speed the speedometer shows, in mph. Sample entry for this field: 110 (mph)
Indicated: 80 (mph)
